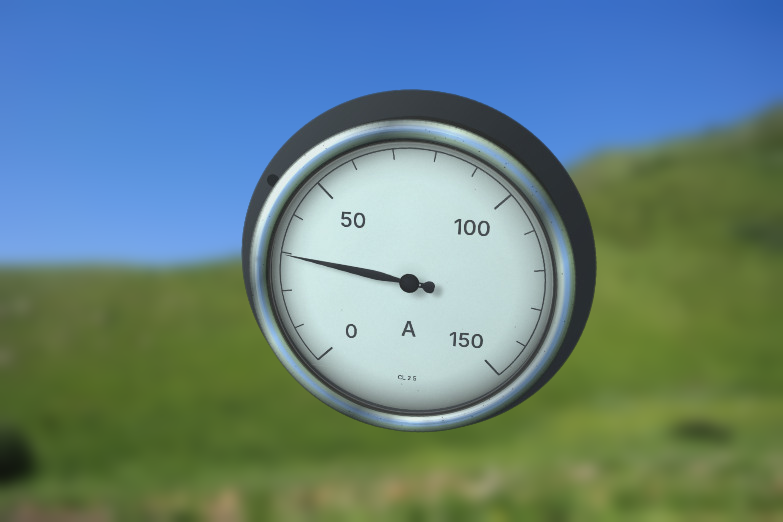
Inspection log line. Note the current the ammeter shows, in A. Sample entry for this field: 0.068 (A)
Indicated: 30 (A)
